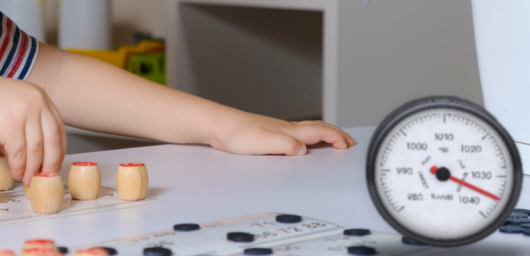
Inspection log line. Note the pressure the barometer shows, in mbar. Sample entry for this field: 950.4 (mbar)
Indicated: 1035 (mbar)
